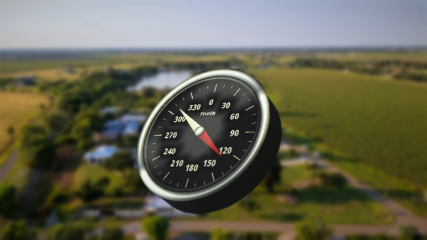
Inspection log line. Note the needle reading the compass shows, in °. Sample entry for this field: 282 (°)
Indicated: 130 (°)
